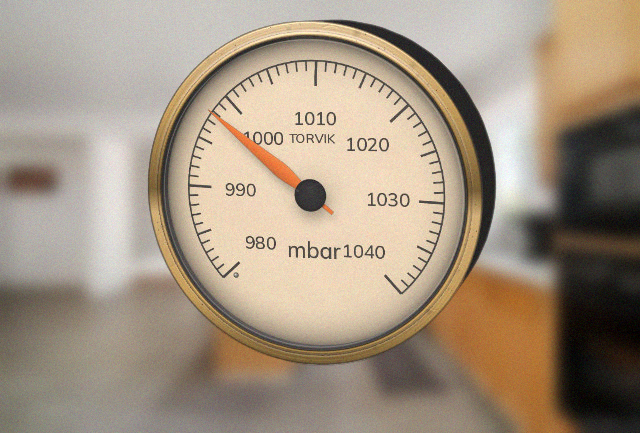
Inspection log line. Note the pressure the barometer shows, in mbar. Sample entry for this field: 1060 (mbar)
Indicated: 998 (mbar)
